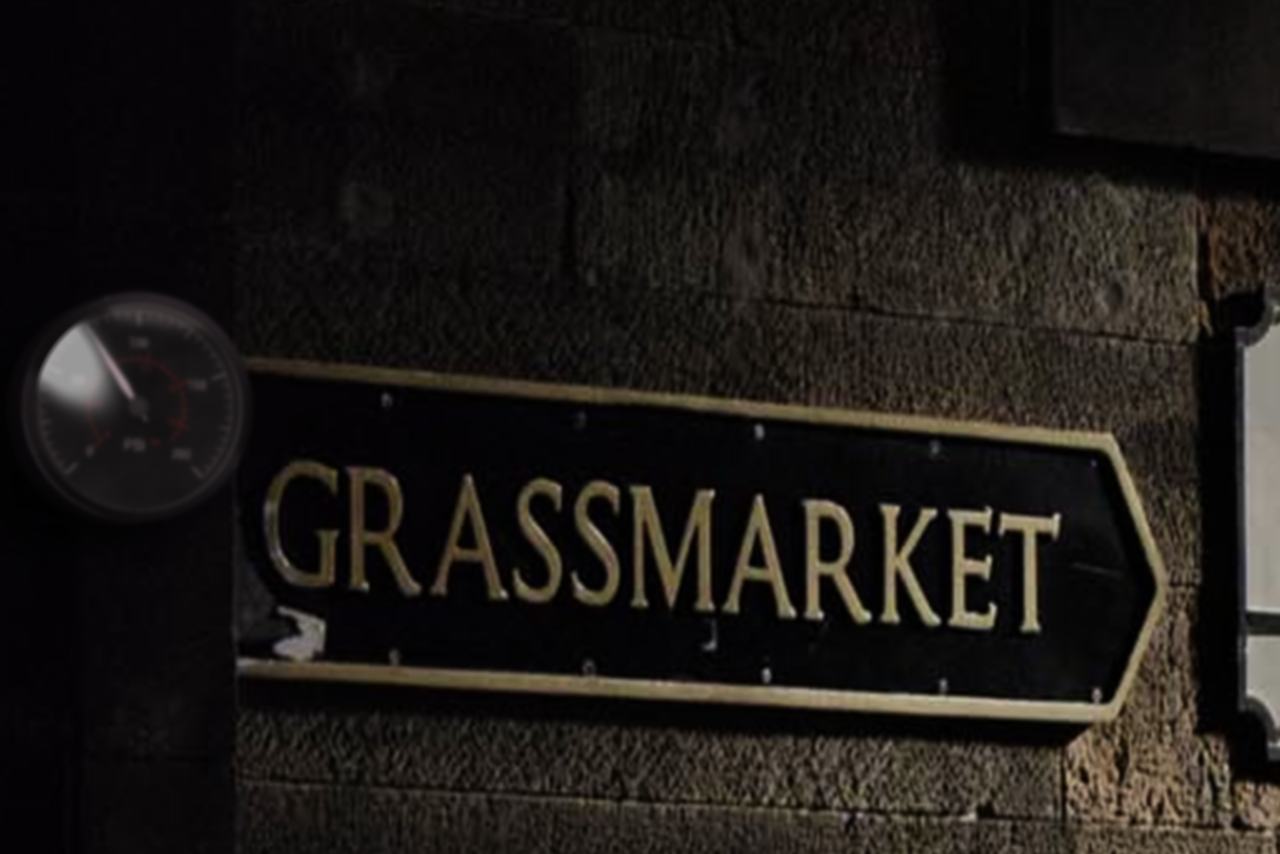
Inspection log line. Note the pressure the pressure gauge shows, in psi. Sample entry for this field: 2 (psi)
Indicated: 75 (psi)
